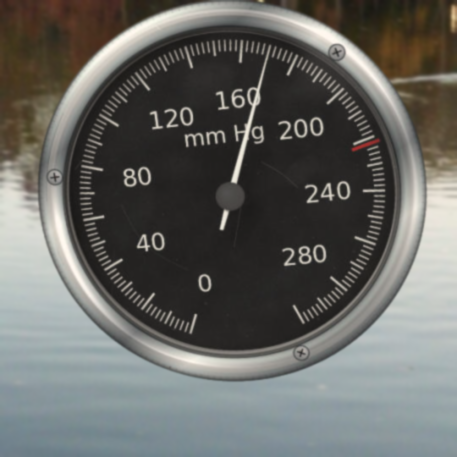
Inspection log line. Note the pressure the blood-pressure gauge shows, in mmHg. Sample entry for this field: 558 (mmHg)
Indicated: 170 (mmHg)
